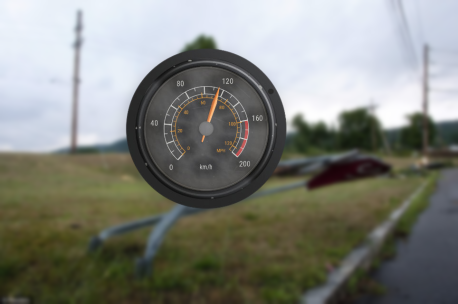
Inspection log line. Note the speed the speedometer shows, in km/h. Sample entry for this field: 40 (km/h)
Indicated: 115 (km/h)
